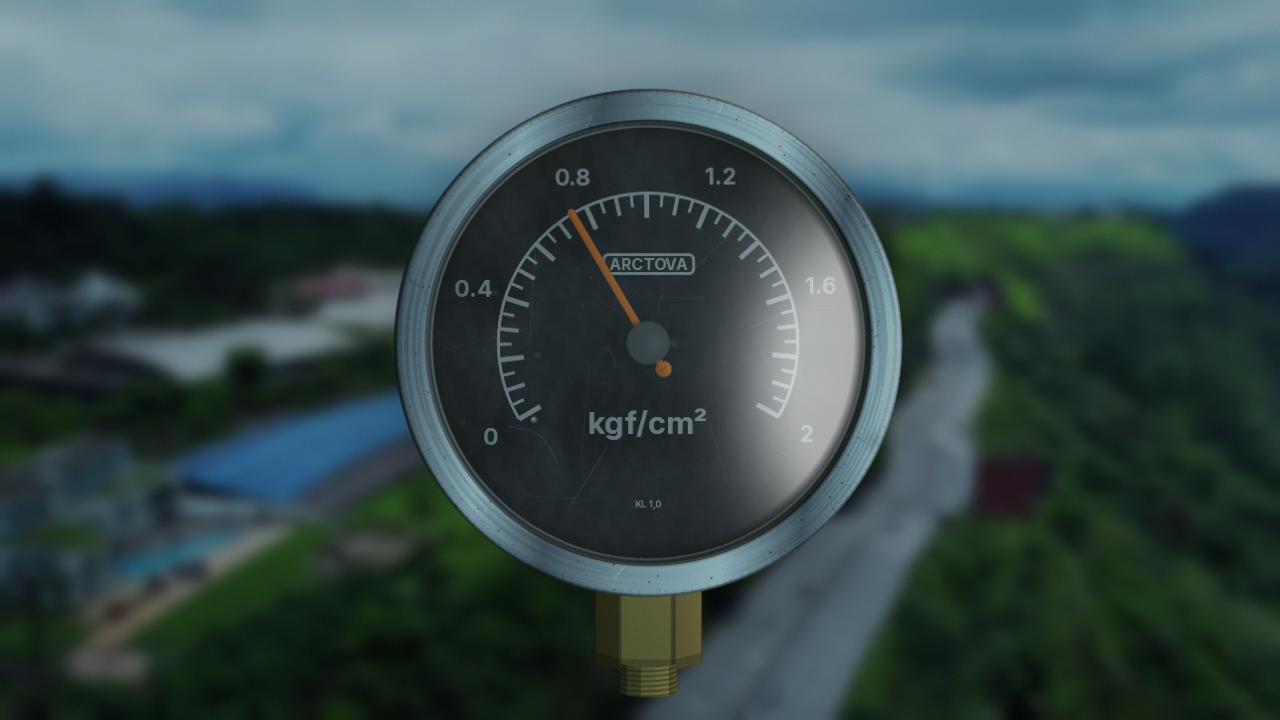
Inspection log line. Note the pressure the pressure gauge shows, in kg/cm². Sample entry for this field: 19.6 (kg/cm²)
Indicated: 0.75 (kg/cm²)
